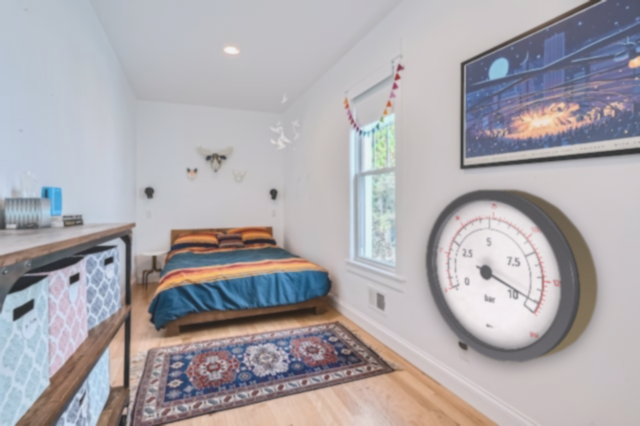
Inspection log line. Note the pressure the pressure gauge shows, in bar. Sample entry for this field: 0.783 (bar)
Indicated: 9.5 (bar)
